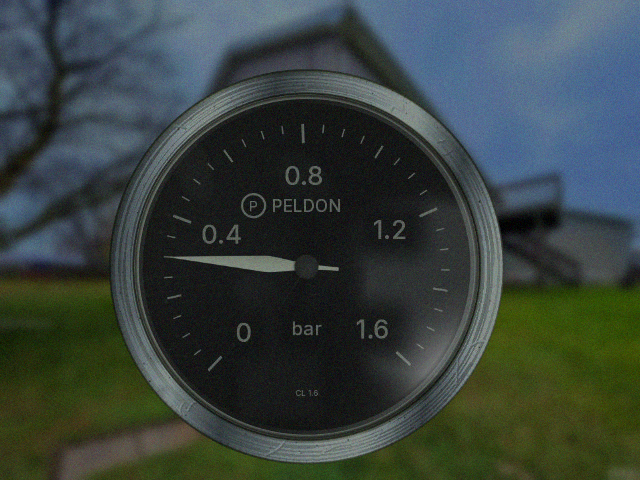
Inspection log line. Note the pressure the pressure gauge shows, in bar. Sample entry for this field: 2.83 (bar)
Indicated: 0.3 (bar)
